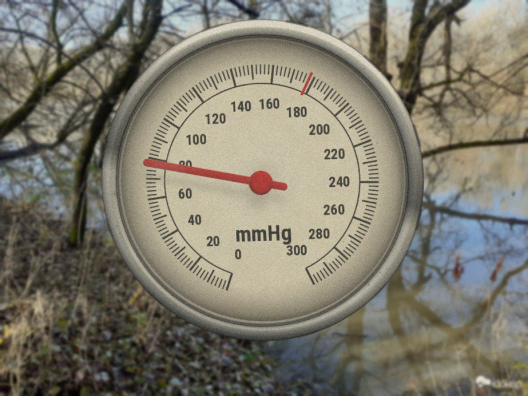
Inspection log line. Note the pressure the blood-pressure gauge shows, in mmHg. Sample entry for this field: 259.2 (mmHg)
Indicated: 78 (mmHg)
